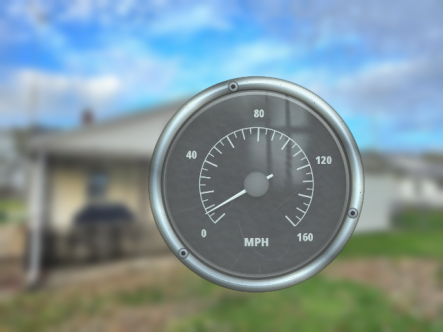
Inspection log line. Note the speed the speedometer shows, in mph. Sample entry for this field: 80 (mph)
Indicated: 7.5 (mph)
